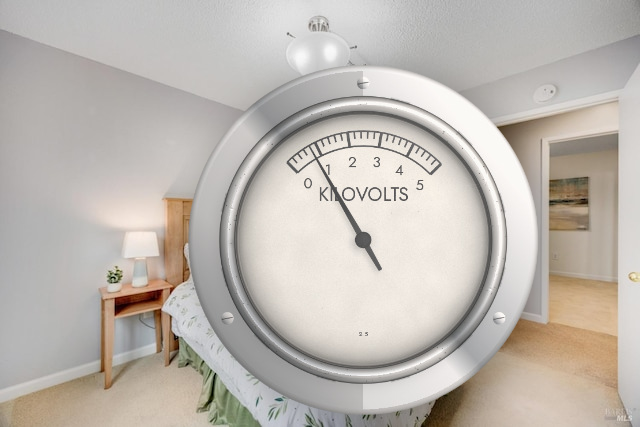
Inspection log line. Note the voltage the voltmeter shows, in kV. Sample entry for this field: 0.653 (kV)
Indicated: 0.8 (kV)
